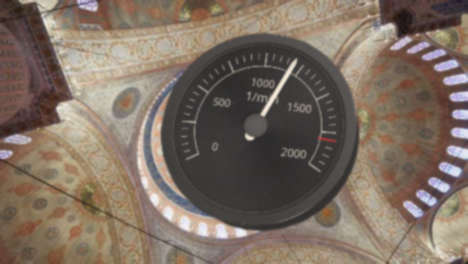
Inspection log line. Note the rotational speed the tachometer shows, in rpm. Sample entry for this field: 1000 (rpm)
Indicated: 1200 (rpm)
